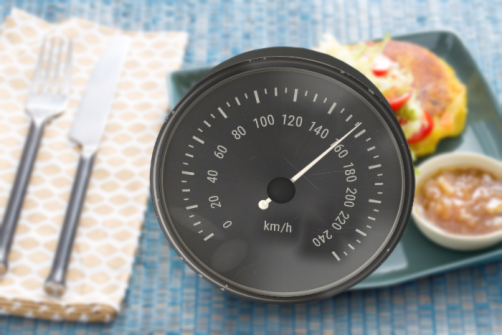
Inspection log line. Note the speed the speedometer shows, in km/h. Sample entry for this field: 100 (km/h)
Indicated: 155 (km/h)
